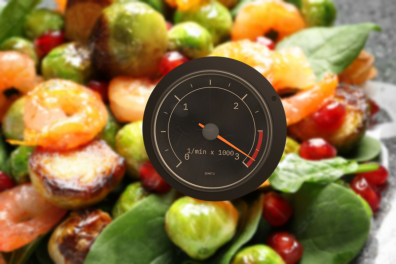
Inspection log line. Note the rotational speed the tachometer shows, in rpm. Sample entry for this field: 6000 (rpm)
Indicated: 2875 (rpm)
